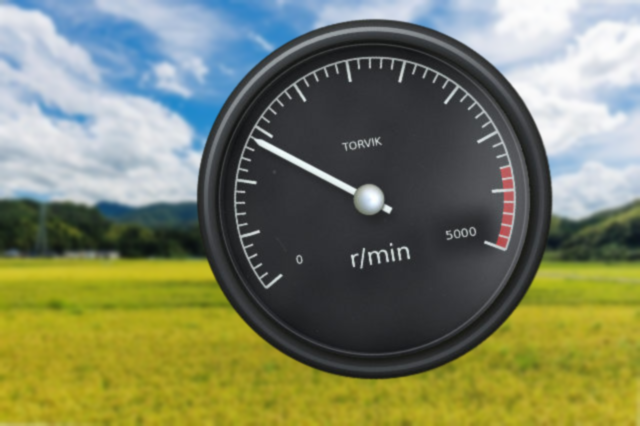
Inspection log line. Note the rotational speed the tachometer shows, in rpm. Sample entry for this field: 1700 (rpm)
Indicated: 1400 (rpm)
